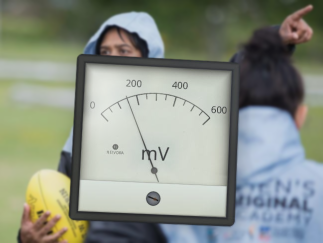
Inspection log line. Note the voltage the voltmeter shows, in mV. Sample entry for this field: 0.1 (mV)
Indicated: 150 (mV)
